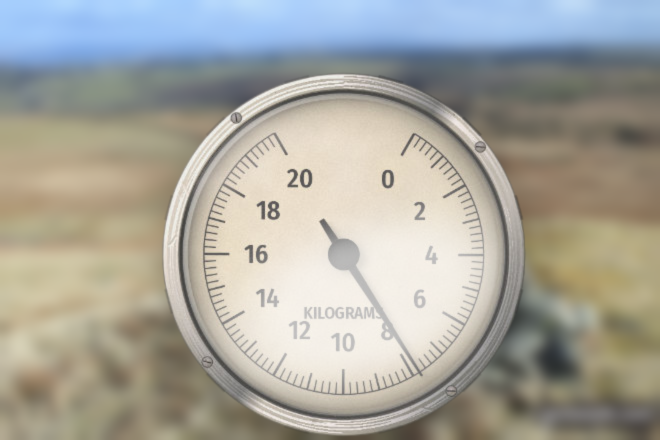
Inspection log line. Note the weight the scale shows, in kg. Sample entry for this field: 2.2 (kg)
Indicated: 7.8 (kg)
